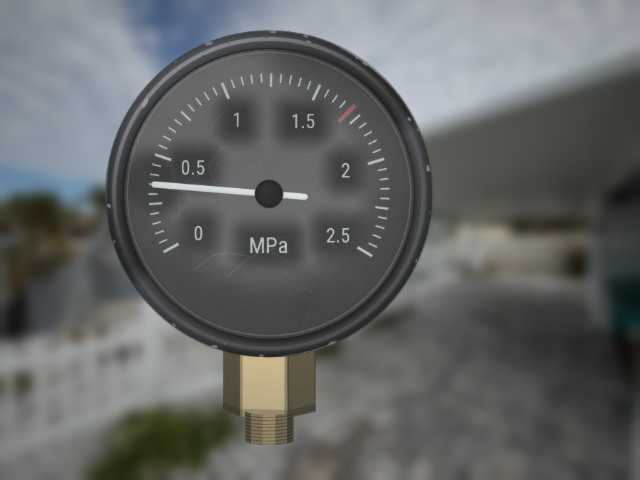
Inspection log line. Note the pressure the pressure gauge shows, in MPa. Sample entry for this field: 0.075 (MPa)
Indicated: 0.35 (MPa)
